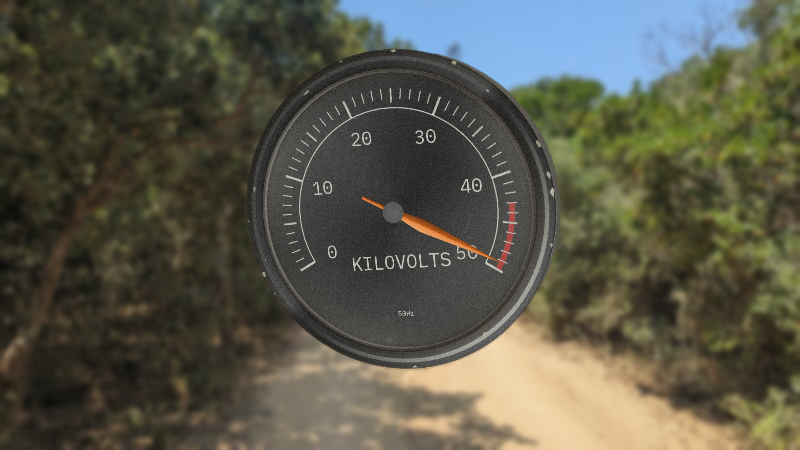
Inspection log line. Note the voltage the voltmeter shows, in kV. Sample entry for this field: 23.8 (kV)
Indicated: 49 (kV)
